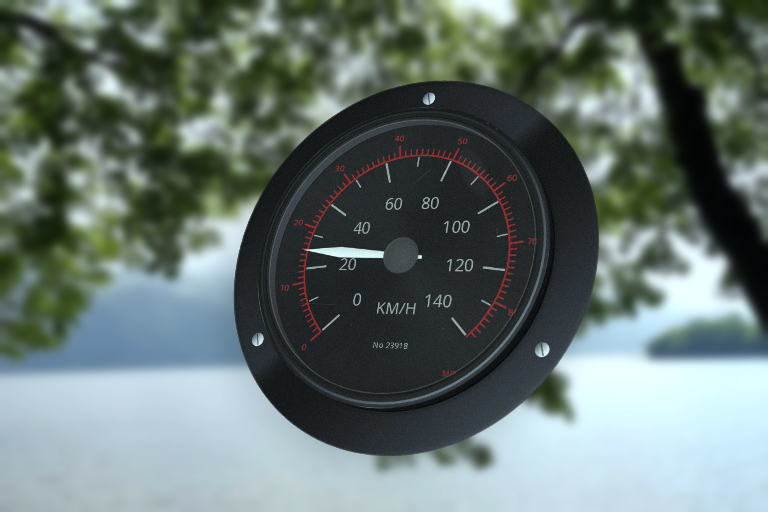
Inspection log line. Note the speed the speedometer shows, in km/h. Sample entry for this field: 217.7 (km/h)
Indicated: 25 (km/h)
